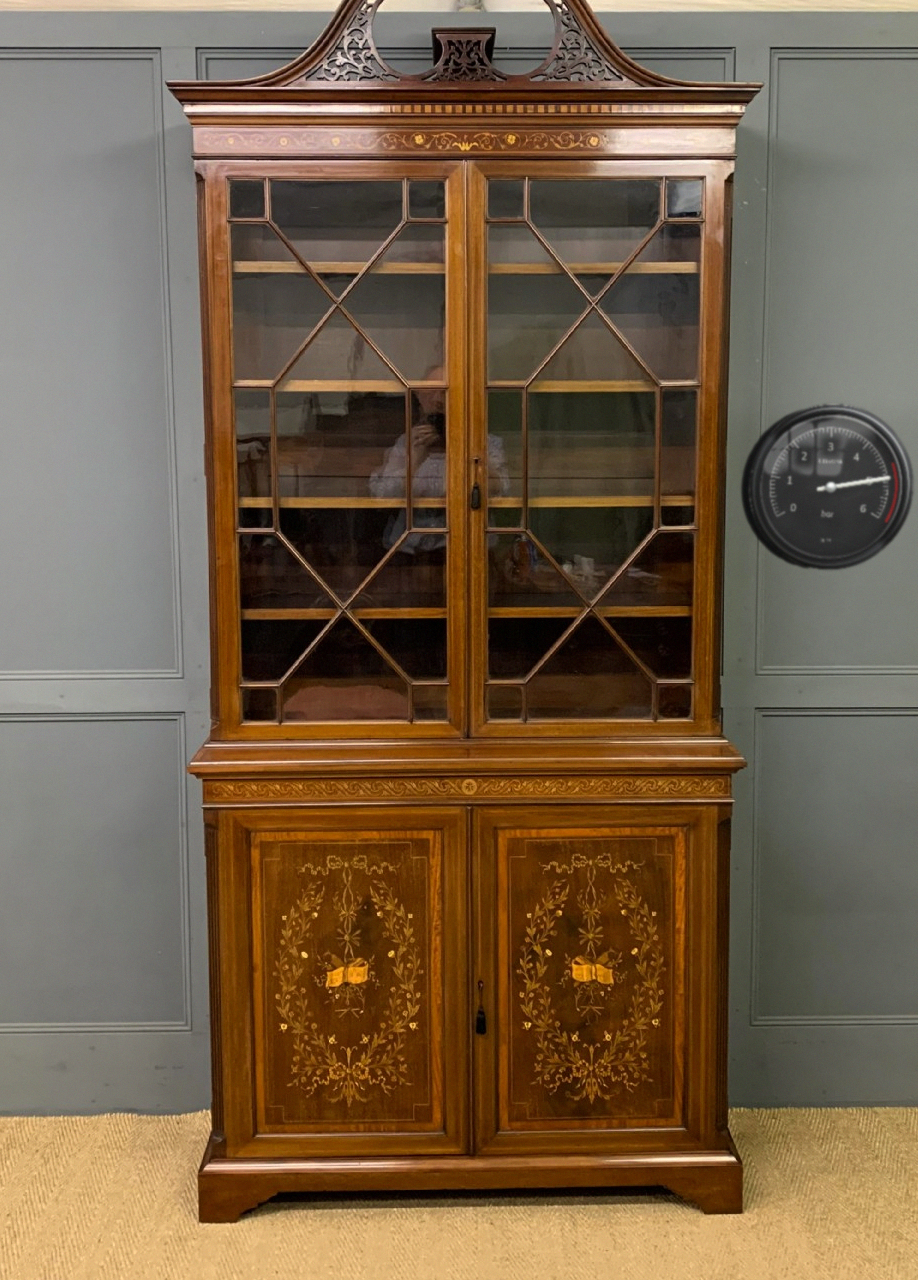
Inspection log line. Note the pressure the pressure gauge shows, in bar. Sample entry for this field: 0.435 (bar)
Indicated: 5 (bar)
